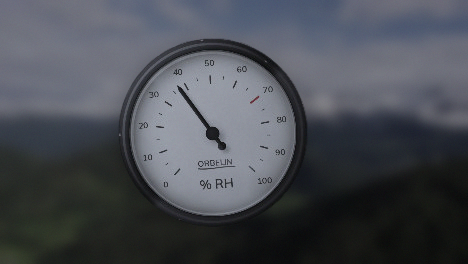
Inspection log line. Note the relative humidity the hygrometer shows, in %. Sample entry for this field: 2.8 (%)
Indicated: 37.5 (%)
